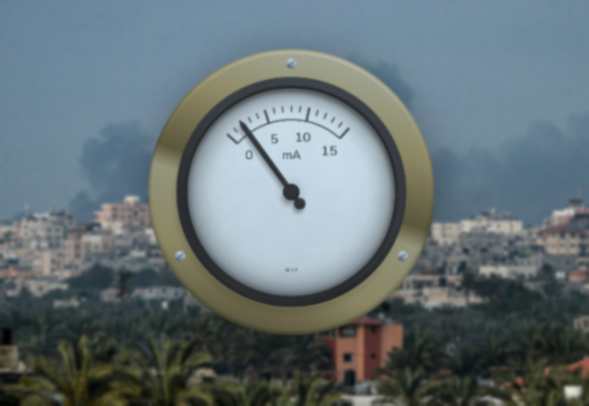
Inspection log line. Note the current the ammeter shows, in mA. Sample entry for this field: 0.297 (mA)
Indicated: 2 (mA)
